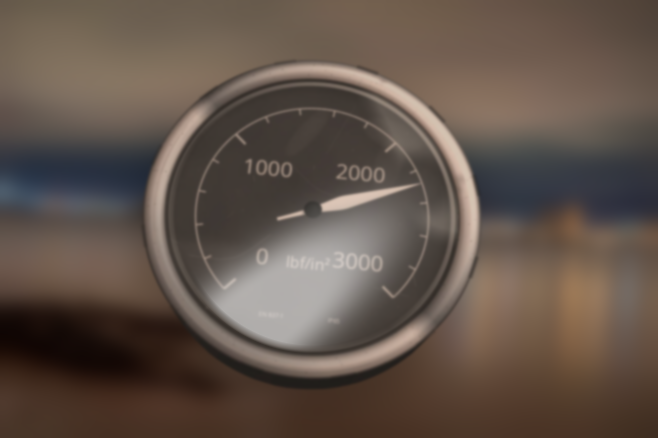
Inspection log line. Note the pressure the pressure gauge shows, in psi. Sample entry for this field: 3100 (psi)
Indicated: 2300 (psi)
